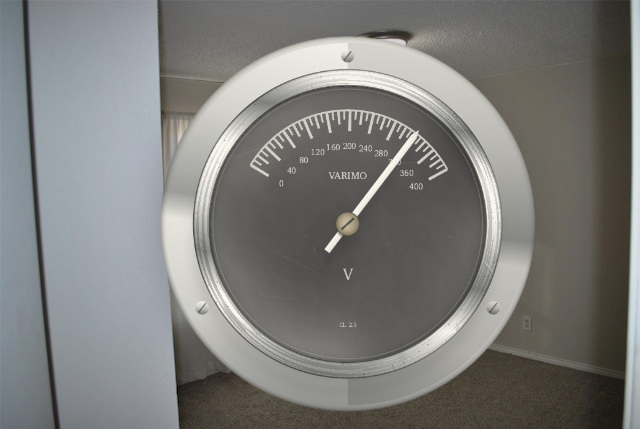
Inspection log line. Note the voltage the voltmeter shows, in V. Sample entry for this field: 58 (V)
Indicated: 320 (V)
